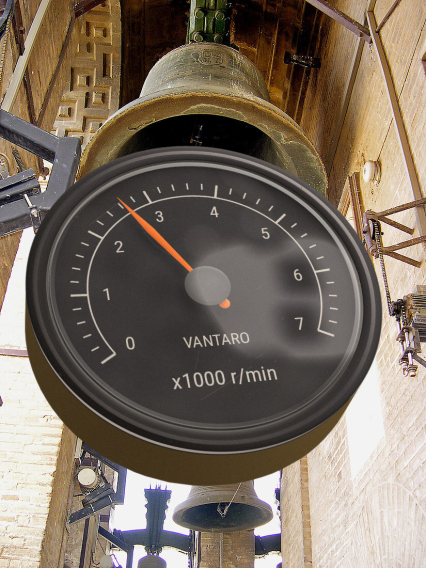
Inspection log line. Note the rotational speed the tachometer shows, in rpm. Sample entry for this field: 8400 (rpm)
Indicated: 2600 (rpm)
